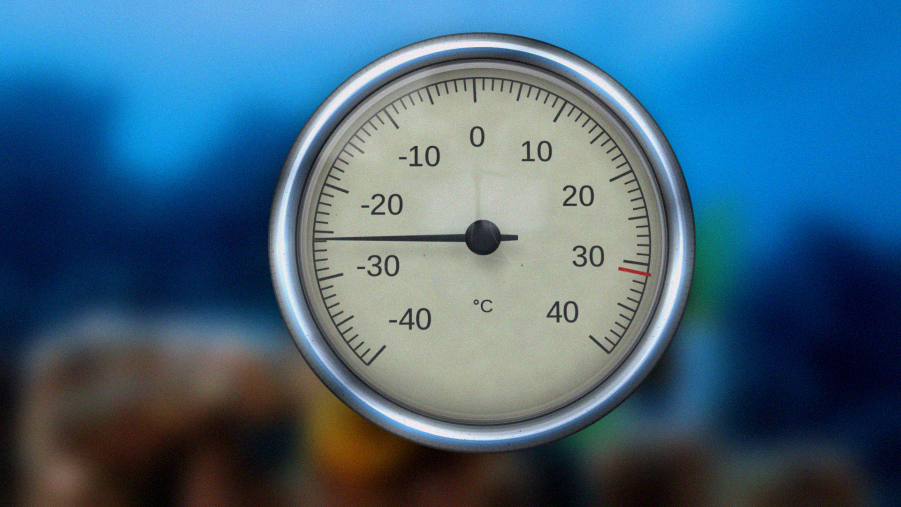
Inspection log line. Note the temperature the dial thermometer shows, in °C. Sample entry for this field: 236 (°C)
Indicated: -26 (°C)
